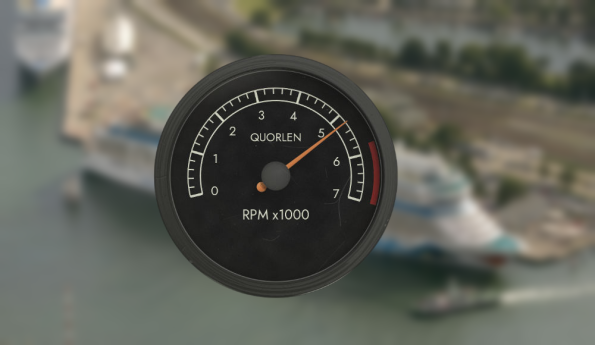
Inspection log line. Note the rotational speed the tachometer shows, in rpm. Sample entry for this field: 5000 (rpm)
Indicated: 5200 (rpm)
